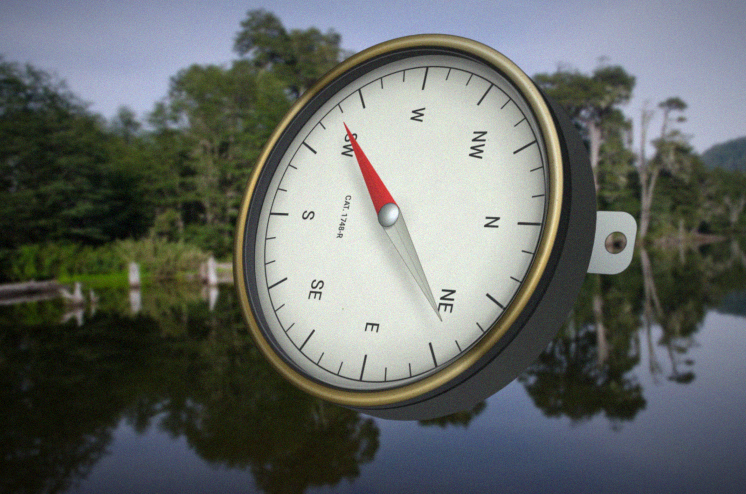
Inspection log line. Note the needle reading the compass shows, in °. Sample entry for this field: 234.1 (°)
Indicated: 230 (°)
